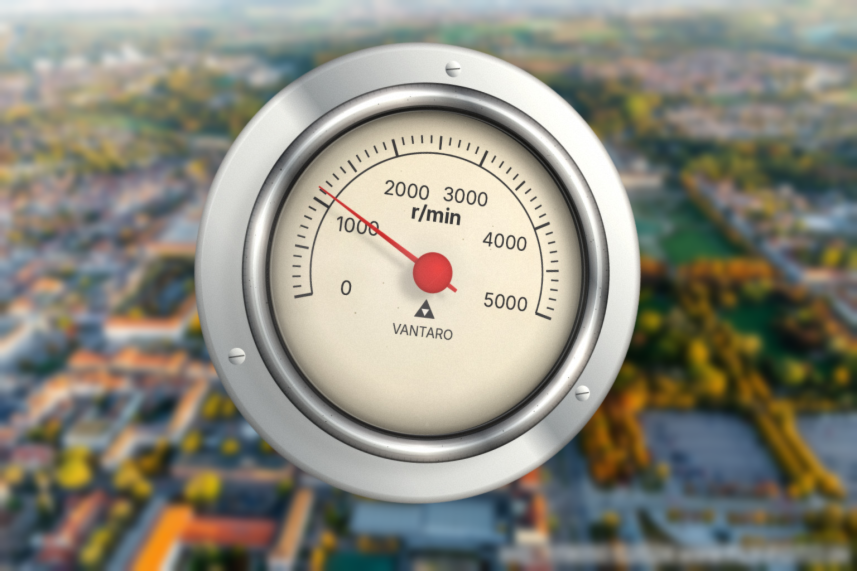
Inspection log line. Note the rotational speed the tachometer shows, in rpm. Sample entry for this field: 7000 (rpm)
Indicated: 1100 (rpm)
